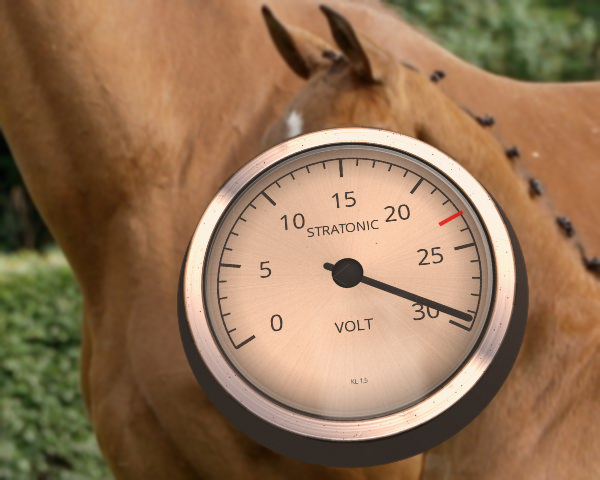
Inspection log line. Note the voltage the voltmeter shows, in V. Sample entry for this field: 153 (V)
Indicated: 29.5 (V)
